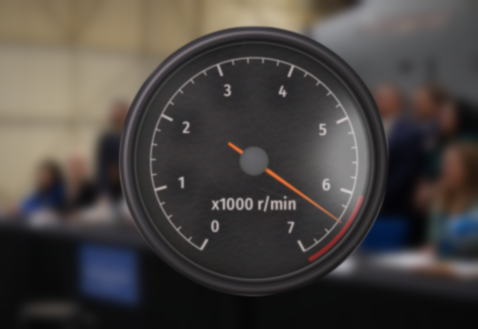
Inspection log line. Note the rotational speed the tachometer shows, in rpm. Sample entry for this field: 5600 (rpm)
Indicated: 6400 (rpm)
